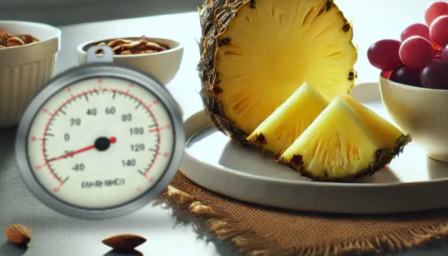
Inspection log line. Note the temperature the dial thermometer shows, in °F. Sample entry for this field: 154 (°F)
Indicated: -20 (°F)
